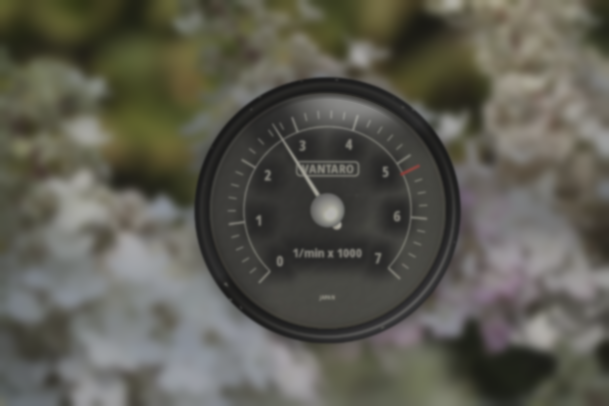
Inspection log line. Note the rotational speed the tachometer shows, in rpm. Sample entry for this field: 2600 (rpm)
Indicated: 2700 (rpm)
